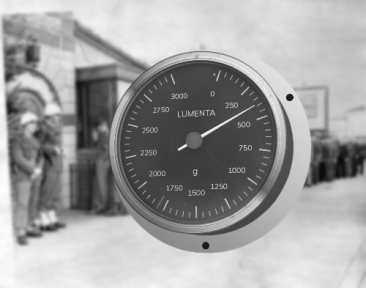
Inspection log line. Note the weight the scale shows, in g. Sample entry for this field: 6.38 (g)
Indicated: 400 (g)
